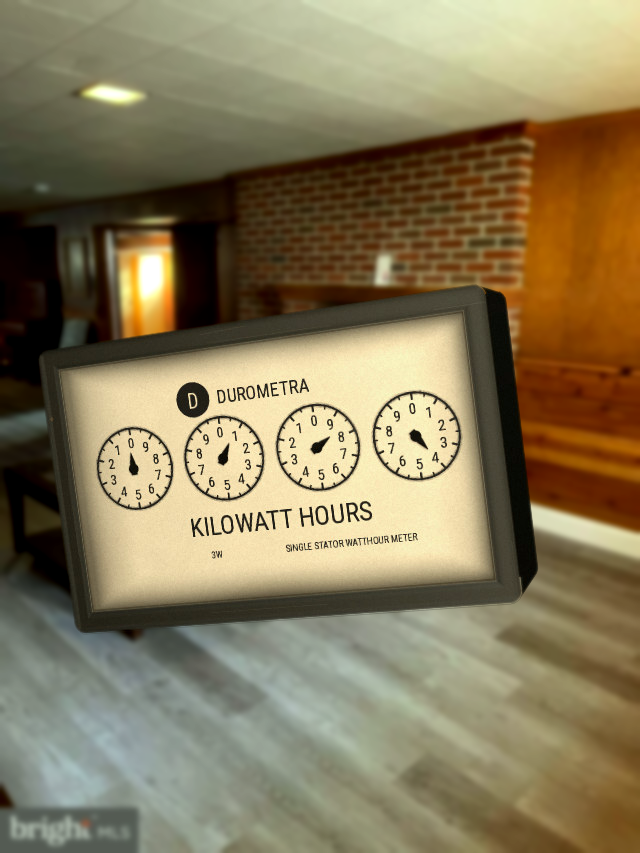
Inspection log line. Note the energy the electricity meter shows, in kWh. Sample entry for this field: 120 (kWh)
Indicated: 84 (kWh)
